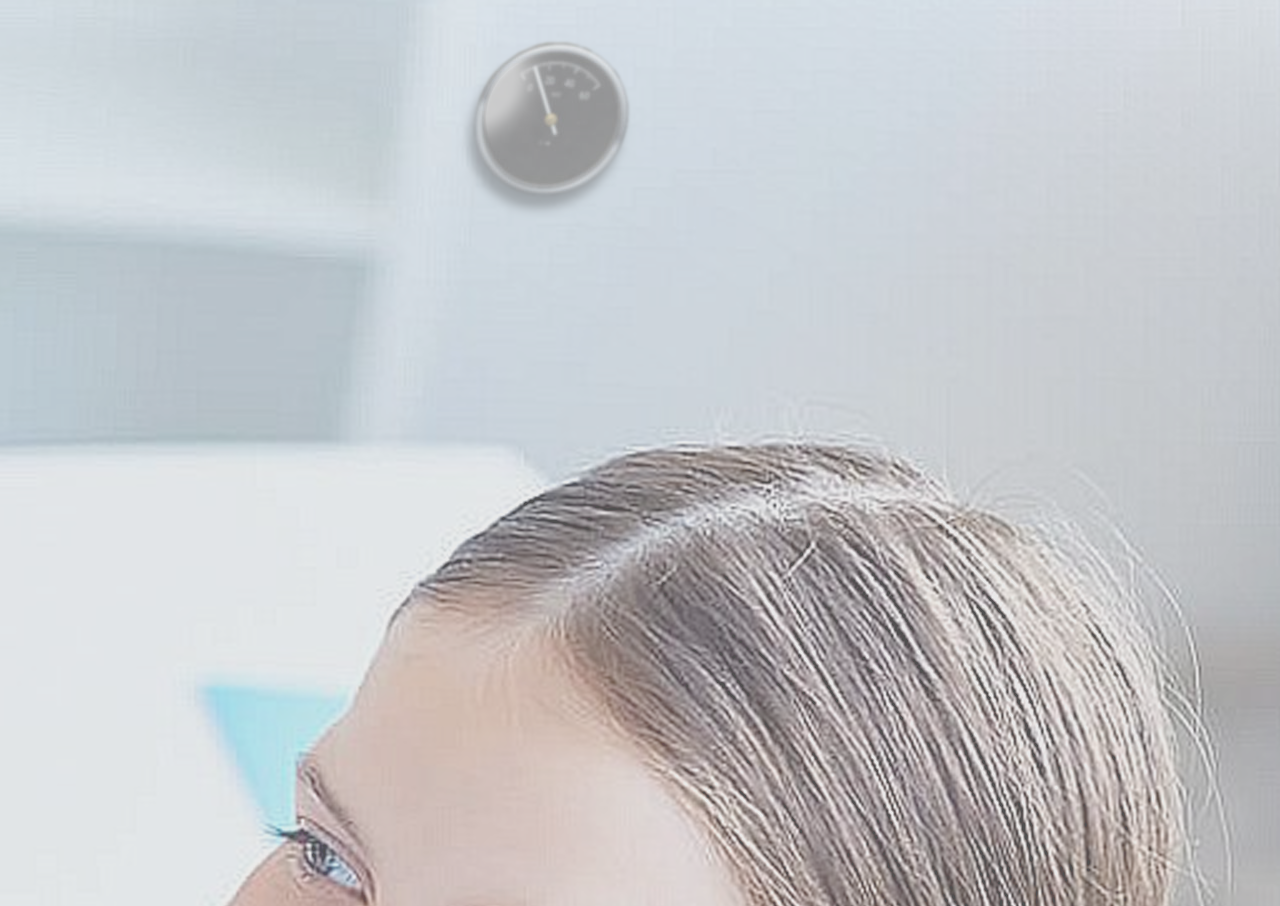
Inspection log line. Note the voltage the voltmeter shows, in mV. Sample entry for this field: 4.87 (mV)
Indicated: 10 (mV)
